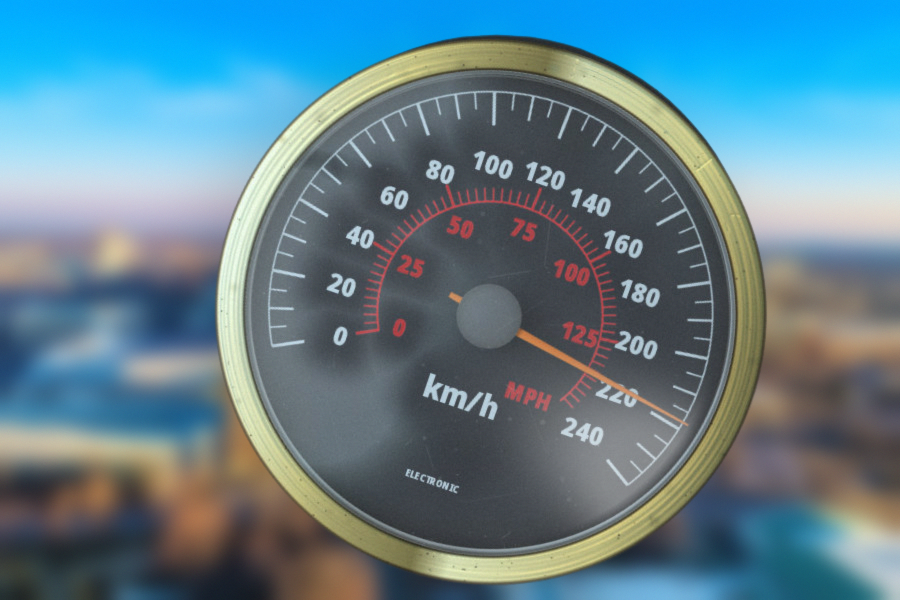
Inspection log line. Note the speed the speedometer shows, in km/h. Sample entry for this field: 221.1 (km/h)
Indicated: 217.5 (km/h)
